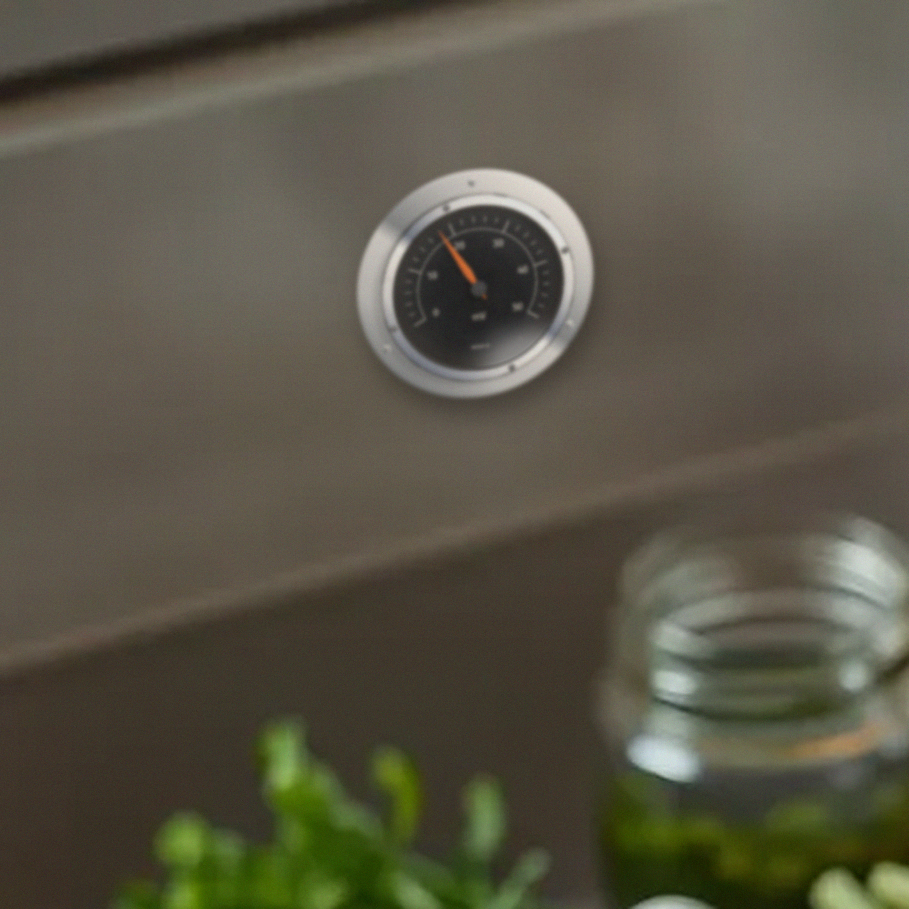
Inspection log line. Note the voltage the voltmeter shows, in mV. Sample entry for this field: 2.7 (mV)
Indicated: 18 (mV)
